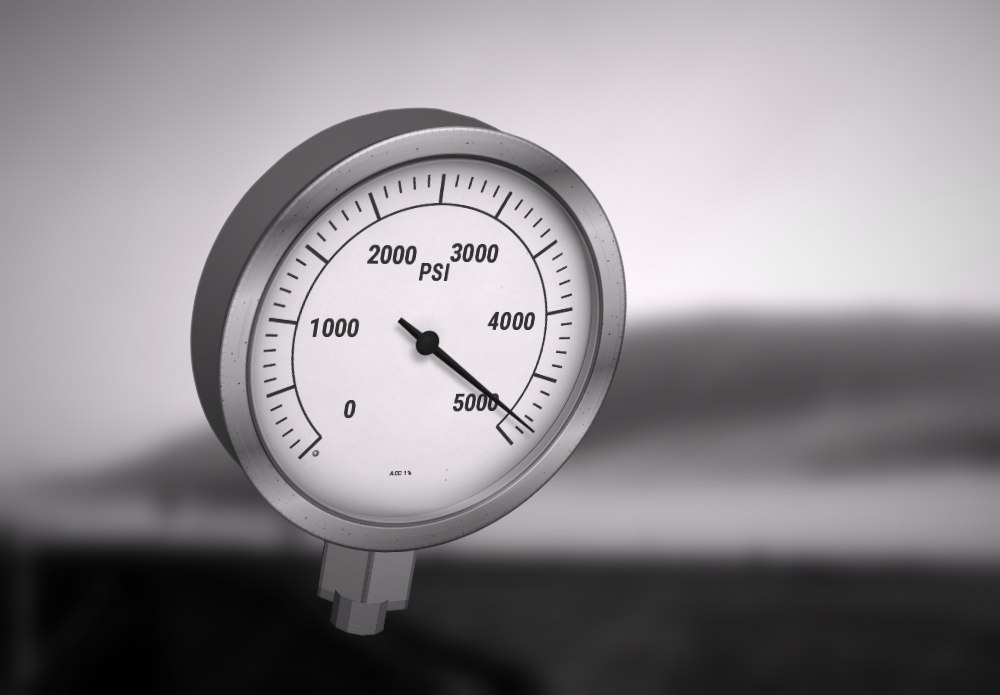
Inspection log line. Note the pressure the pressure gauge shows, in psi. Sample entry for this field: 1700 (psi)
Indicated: 4850 (psi)
